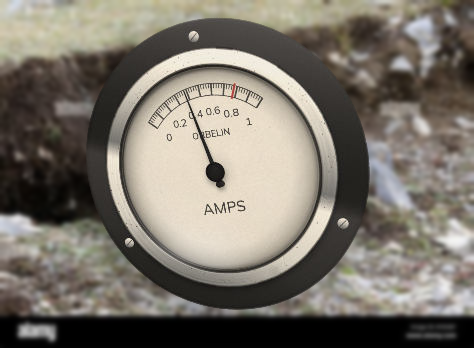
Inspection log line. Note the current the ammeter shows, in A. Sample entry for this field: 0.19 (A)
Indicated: 0.4 (A)
